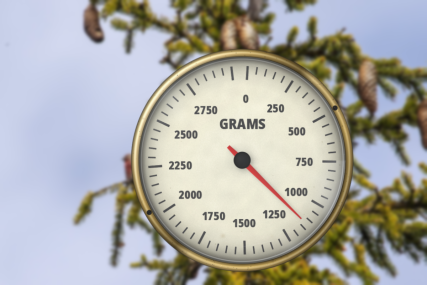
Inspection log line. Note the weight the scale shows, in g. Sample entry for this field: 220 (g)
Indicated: 1125 (g)
